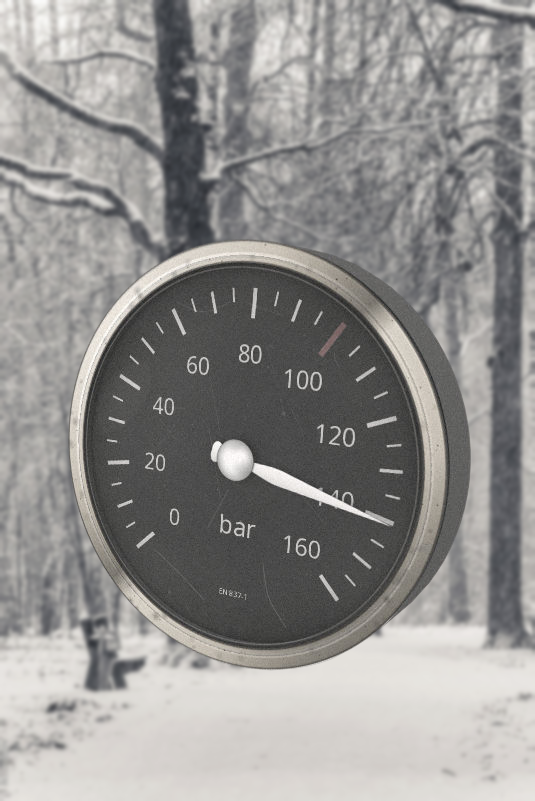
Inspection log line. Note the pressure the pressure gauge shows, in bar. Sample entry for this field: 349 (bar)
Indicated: 140 (bar)
